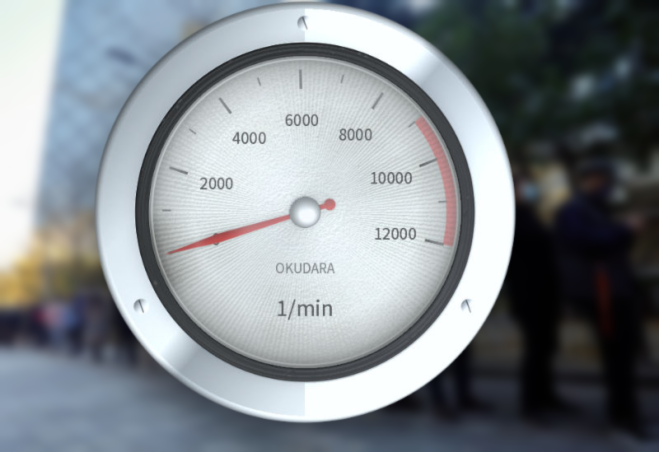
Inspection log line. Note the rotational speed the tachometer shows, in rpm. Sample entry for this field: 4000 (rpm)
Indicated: 0 (rpm)
